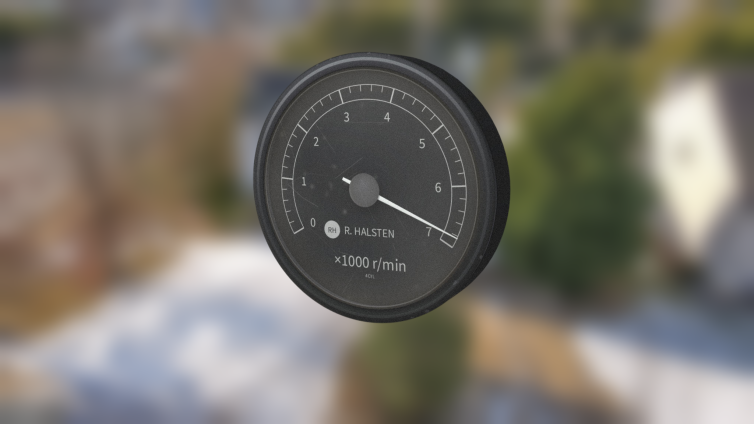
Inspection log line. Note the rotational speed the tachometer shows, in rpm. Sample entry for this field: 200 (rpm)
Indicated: 6800 (rpm)
